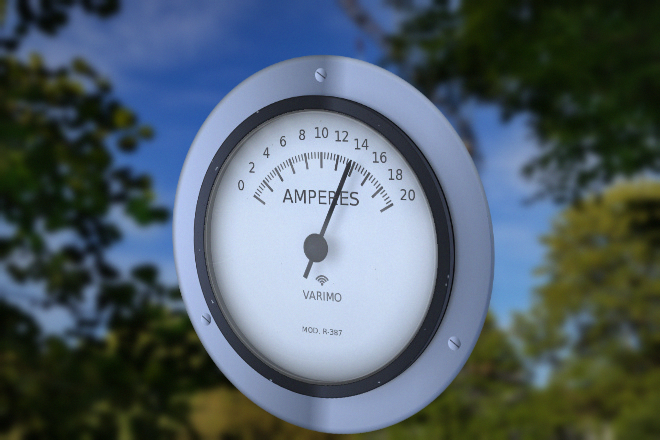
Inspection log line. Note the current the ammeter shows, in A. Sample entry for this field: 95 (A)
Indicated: 14 (A)
